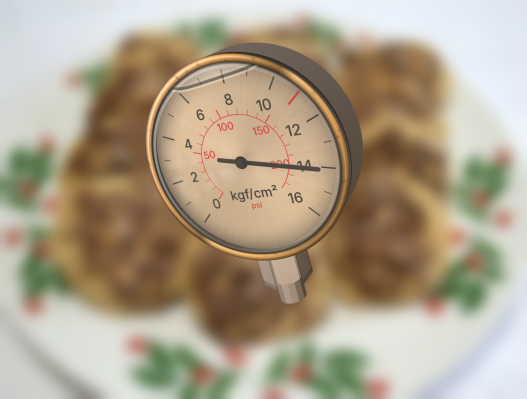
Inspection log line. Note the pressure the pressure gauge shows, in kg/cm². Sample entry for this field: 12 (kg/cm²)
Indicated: 14 (kg/cm²)
